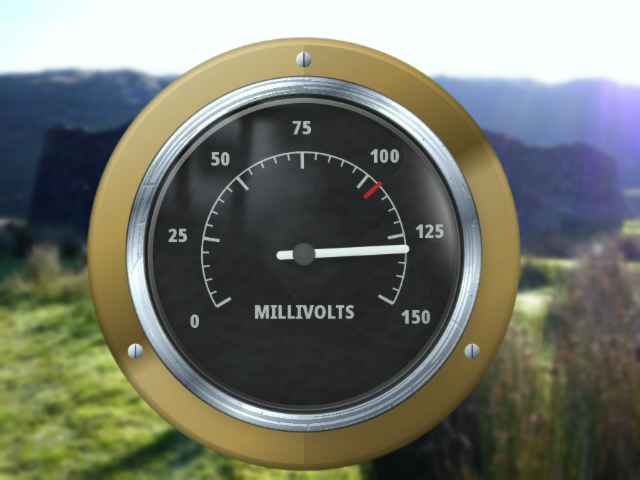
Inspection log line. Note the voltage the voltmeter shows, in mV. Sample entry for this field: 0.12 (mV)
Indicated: 130 (mV)
